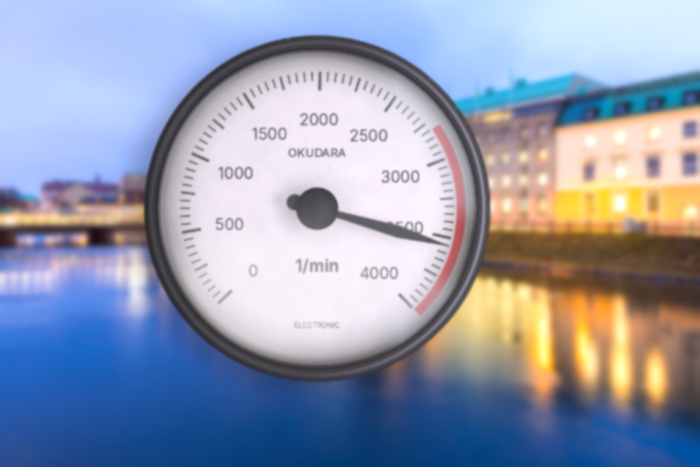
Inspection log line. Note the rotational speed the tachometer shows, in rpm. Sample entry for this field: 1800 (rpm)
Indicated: 3550 (rpm)
